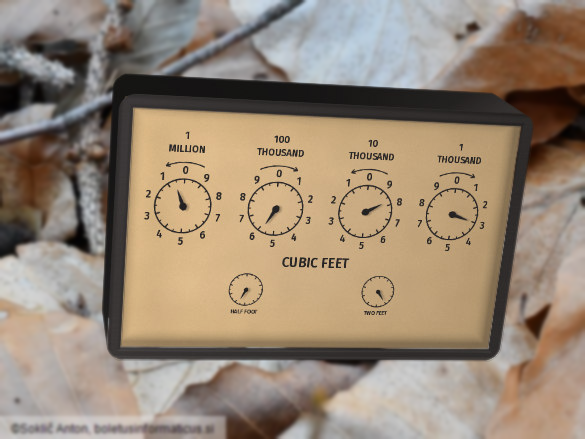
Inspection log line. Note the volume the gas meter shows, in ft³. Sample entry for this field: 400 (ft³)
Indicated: 58300 (ft³)
